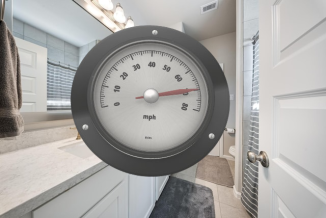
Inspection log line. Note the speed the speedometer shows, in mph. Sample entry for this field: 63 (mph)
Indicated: 70 (mph)
